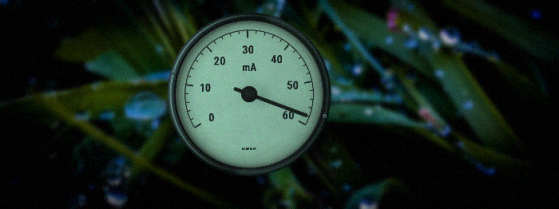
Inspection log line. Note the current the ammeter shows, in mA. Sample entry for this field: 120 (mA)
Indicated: 58 (mA)
